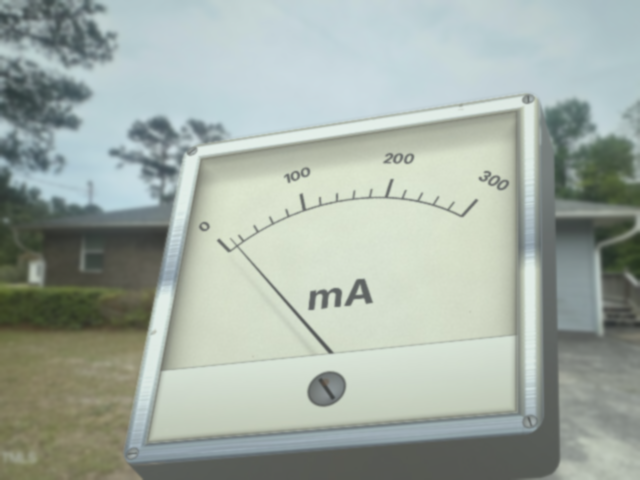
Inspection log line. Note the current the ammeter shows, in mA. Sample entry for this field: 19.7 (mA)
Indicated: 10 (mA)
